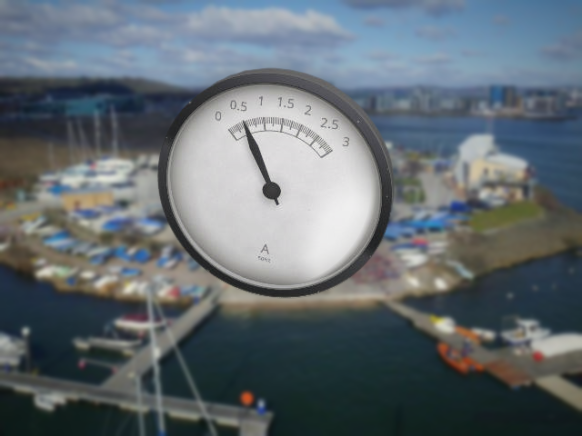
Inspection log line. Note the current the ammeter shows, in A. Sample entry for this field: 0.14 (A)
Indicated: 0.5 (A)
